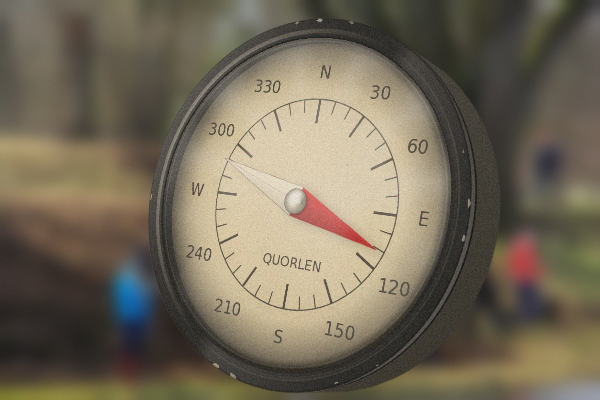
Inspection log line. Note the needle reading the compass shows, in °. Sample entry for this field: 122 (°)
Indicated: 110 (°)
